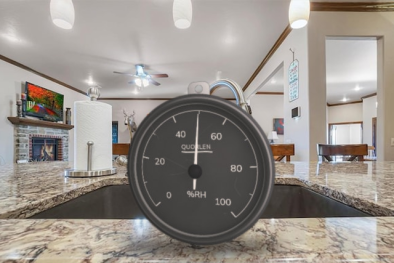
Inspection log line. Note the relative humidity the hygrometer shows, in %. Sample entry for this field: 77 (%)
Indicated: 50 (%)
